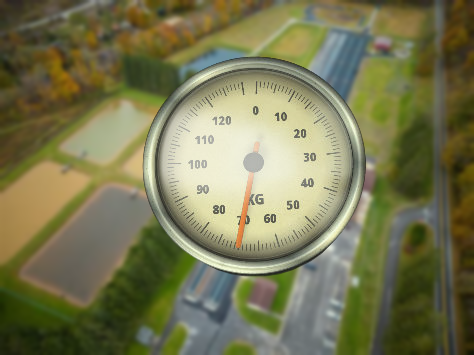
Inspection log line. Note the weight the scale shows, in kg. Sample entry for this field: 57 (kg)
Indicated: 70 (kg)
